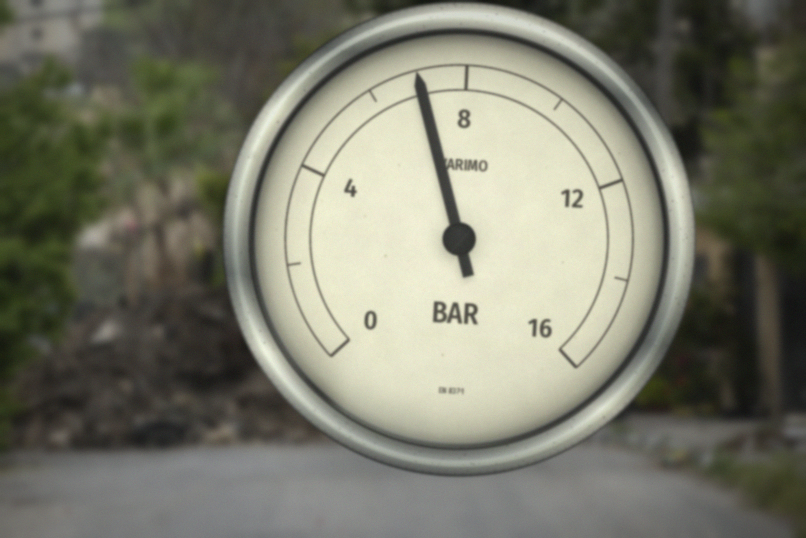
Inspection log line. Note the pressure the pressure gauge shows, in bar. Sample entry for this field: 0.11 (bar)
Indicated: 7 (bar)
